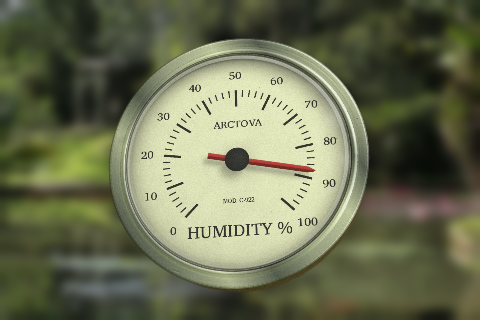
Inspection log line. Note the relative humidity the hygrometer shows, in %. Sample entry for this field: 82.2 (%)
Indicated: 88 (%)
